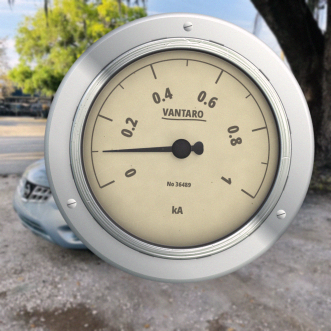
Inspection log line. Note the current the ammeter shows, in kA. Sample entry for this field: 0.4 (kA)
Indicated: 0.1 (kA)
